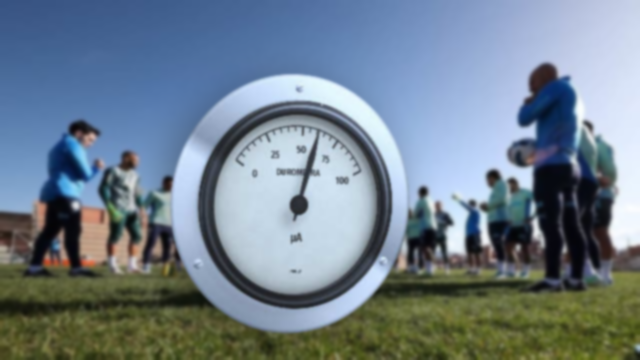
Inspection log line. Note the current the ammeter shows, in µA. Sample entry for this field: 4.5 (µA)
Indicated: 60 (µA)
